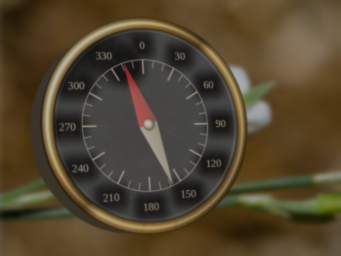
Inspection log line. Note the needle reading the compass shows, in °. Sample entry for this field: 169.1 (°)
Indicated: 340 (°)
